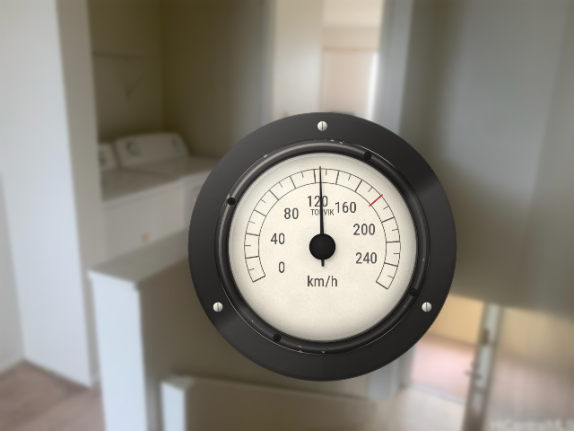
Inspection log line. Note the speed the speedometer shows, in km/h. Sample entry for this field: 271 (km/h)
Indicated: 125 (km/h)
